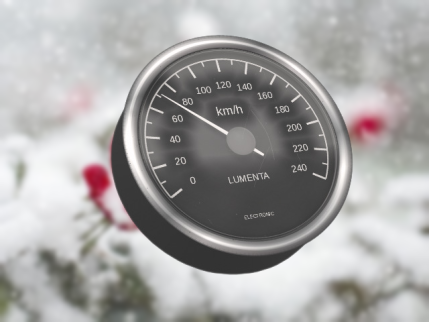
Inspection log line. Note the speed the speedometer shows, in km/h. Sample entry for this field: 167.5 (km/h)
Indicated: 70 (km/h)
